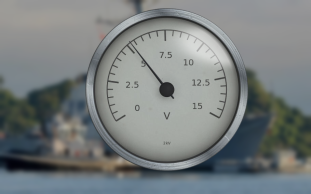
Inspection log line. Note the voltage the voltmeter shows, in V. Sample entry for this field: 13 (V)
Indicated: 5.25 (V)
